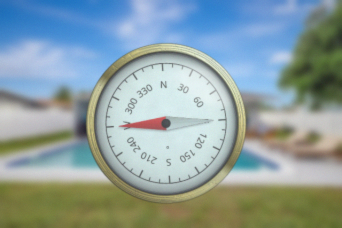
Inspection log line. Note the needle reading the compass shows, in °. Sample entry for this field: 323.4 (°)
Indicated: 270 (°)
